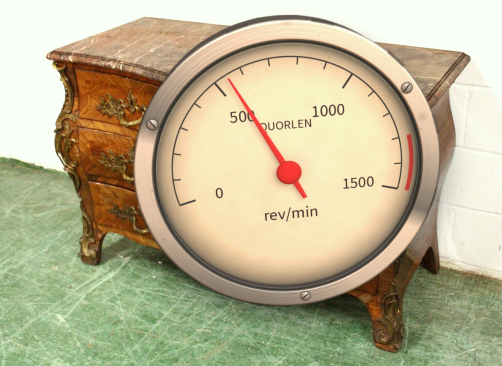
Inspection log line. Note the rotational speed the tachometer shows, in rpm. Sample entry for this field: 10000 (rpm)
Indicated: 550 (rpm)
